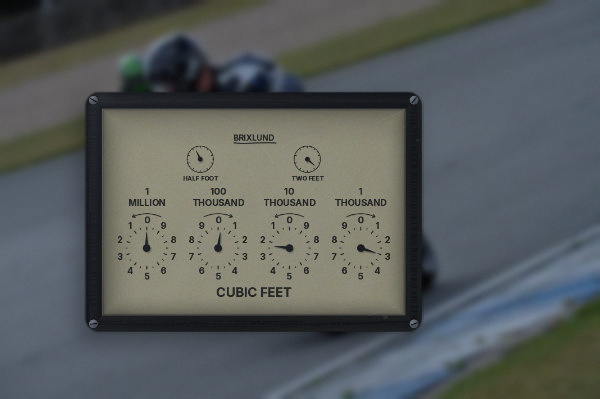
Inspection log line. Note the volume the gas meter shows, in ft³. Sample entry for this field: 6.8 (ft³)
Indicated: 2300 (ft³)
